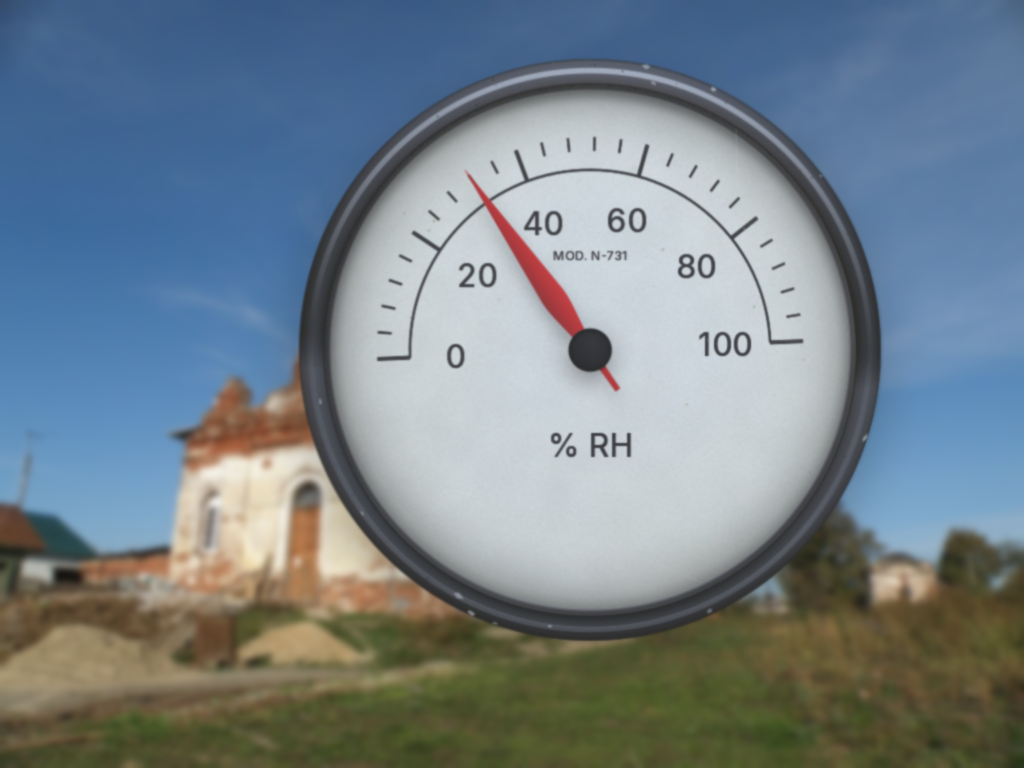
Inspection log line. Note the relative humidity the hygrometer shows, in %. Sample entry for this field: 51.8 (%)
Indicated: 32 (%)
